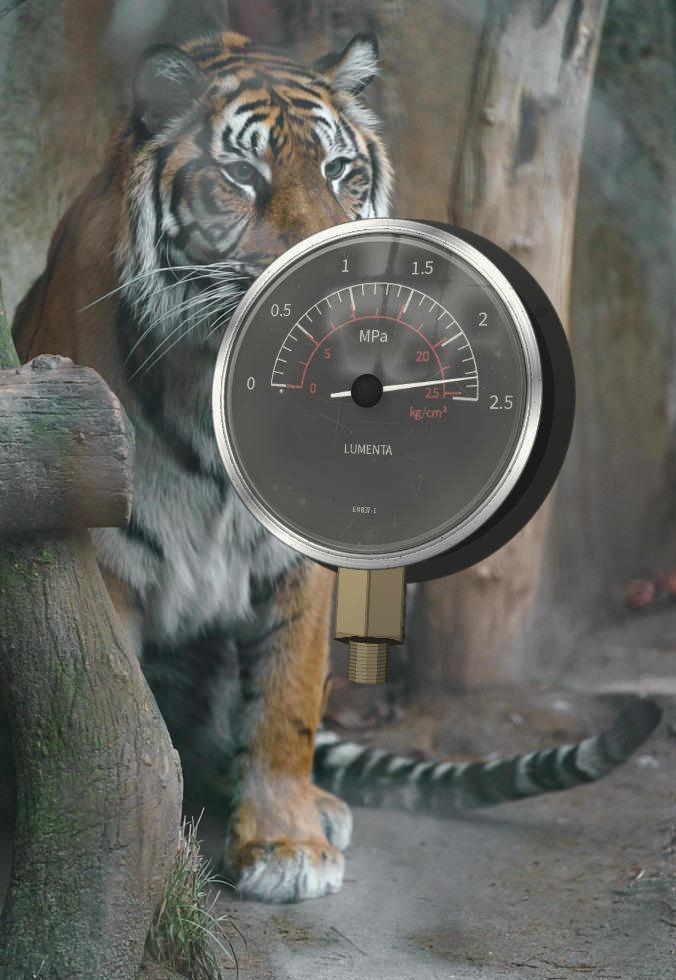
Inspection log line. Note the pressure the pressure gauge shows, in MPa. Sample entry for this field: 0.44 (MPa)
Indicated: 2.35 (MPa)
